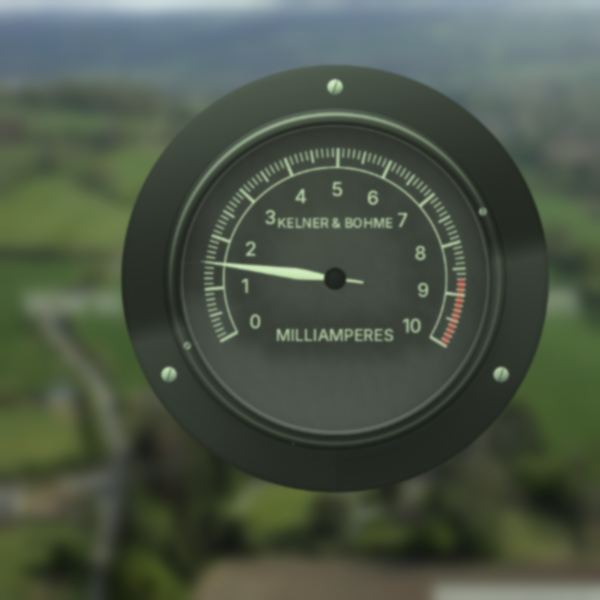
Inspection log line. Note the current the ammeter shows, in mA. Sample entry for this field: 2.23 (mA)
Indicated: 1.5 (mA)
